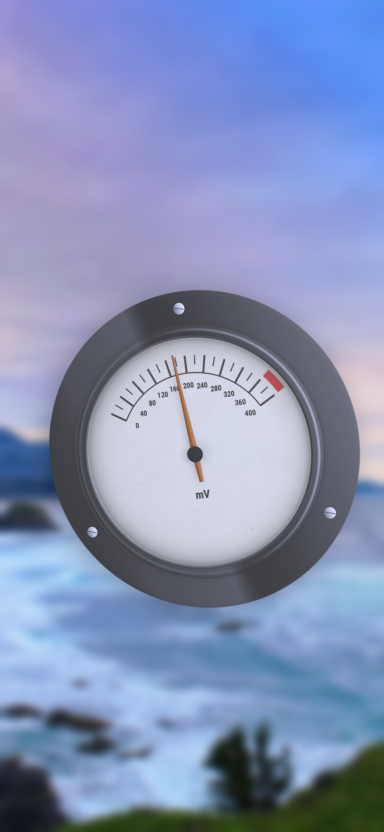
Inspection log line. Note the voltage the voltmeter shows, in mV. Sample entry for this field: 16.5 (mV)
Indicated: 180 (mV)
